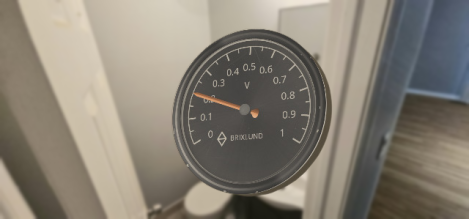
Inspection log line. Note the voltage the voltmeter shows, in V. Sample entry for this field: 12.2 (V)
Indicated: 0.2 (V)
